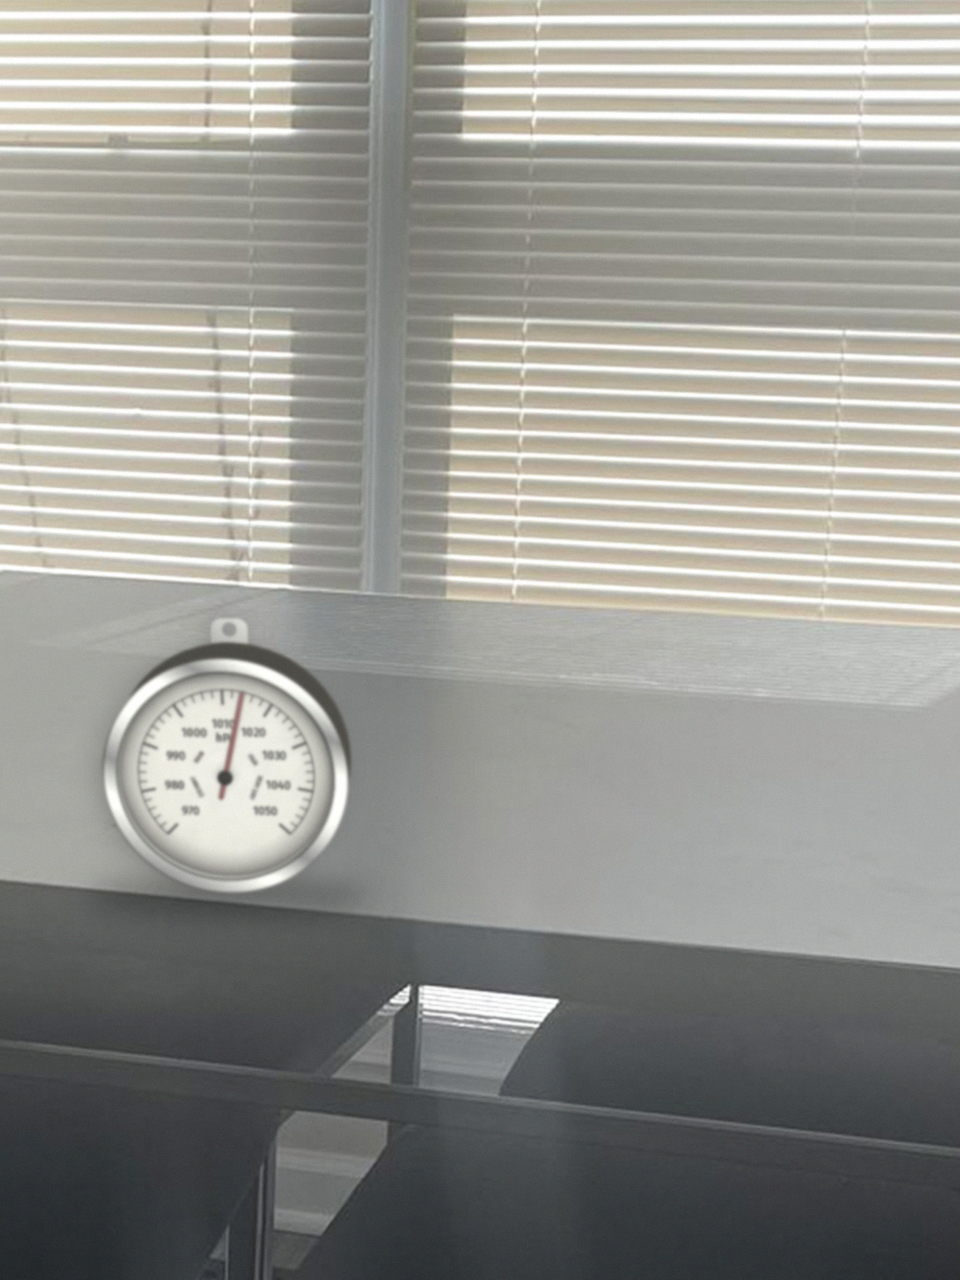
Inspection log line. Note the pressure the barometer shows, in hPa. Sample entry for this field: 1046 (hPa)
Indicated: 1014 (hPa)
